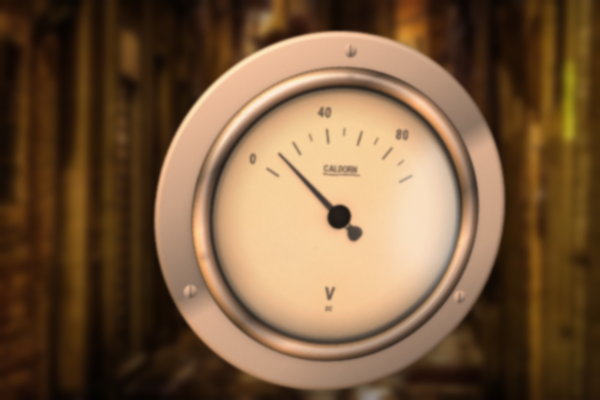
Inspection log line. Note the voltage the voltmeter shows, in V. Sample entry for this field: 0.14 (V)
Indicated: 10 (V)
